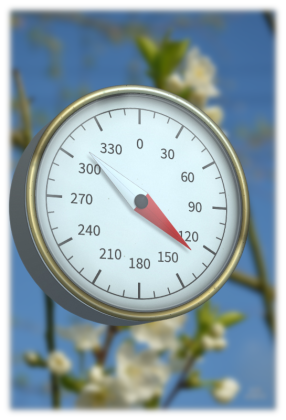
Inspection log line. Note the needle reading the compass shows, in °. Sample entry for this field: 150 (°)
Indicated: 130 (°)
